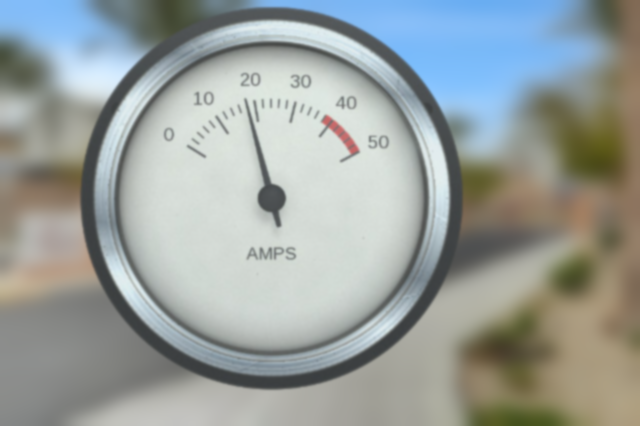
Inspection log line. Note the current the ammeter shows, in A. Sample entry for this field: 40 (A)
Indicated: 18 (A)
